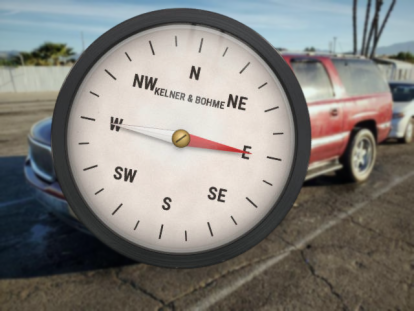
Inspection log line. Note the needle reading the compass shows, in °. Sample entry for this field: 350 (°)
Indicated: 90 (°)
